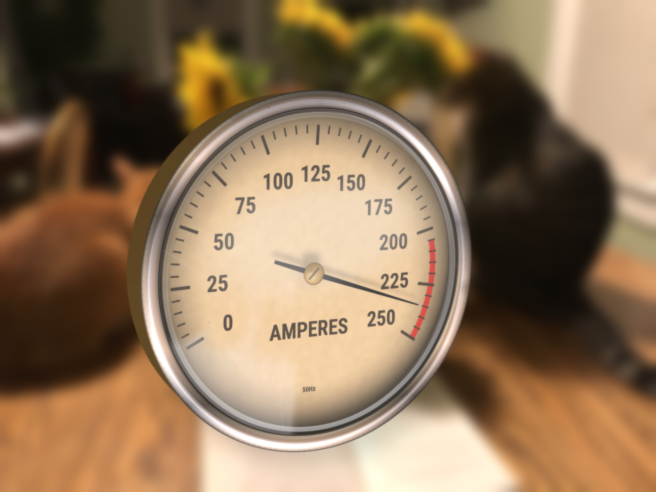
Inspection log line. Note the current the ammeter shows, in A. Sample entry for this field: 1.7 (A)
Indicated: 235 (A)
